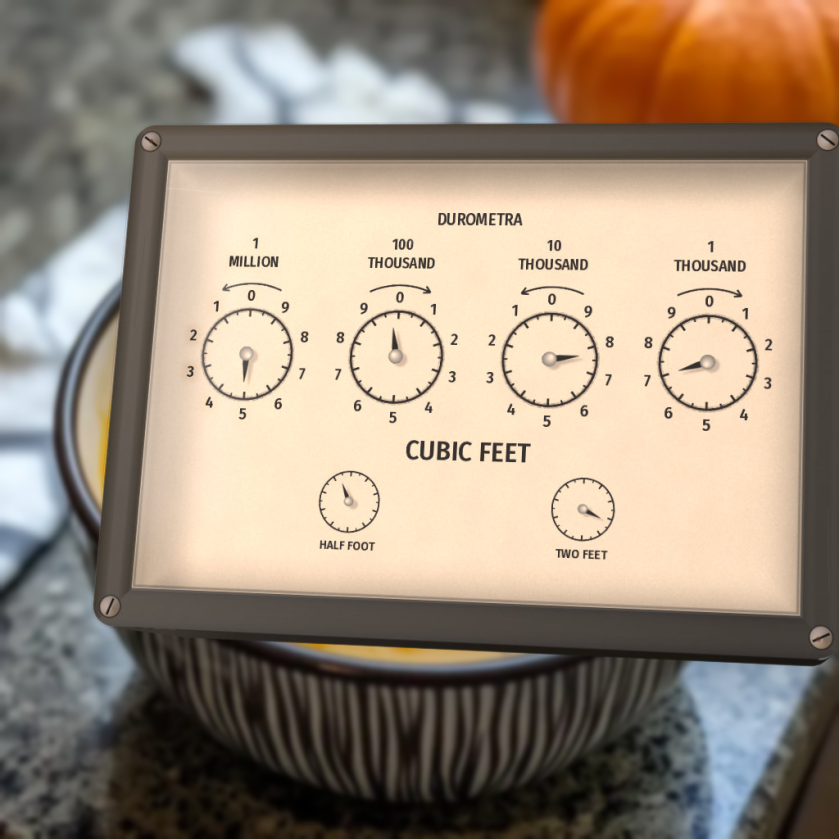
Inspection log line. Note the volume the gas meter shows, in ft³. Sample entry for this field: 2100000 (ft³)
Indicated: 497700 (ft³)
